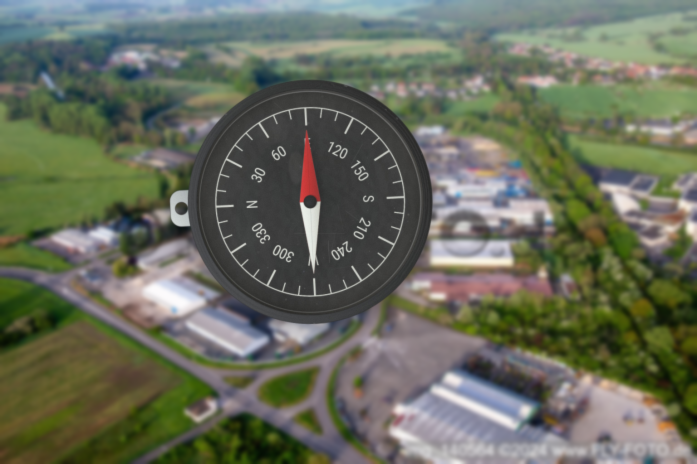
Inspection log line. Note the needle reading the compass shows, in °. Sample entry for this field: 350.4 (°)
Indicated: 90 (°)
